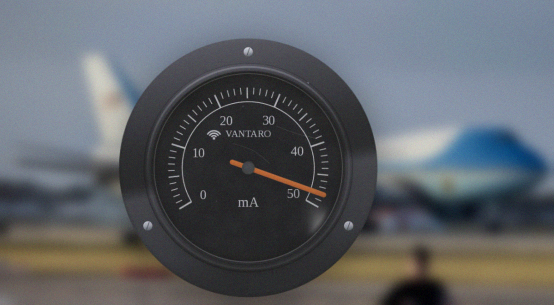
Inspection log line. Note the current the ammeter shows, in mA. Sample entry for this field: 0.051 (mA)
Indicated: 48 (mA)
